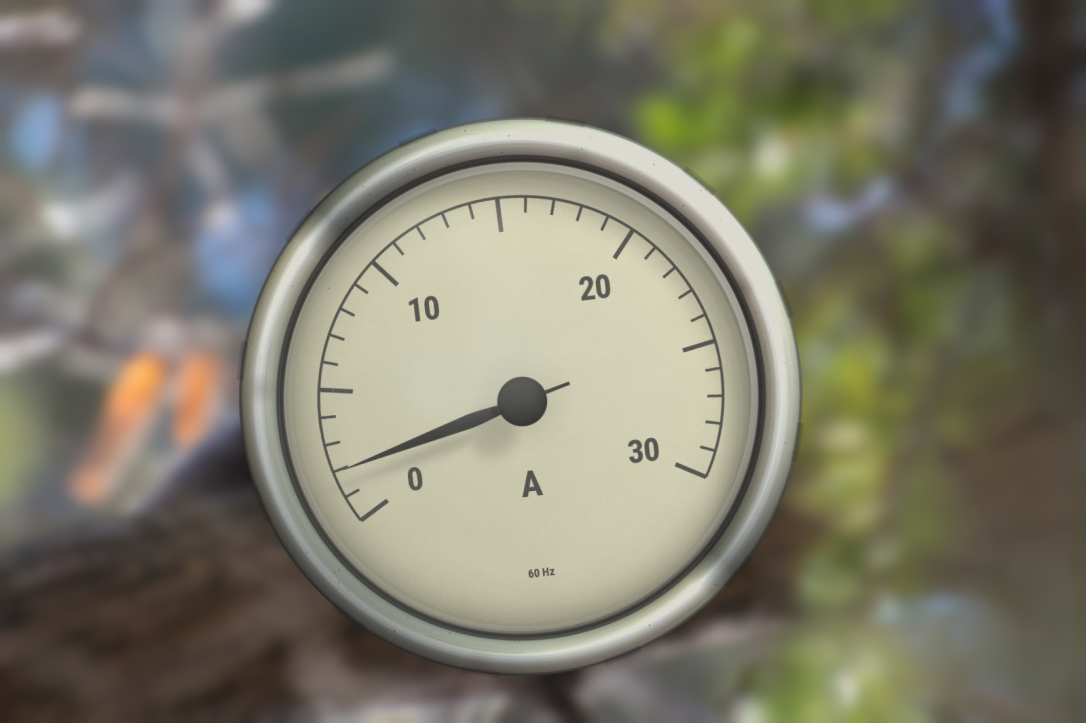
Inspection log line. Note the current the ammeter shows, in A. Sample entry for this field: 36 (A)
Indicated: 2 (A)
